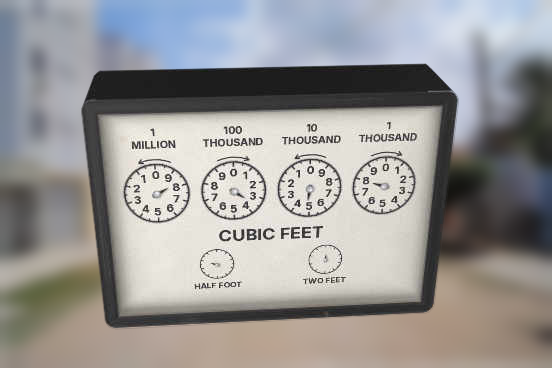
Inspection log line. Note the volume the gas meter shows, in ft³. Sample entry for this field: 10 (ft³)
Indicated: 834800 (ft³)
